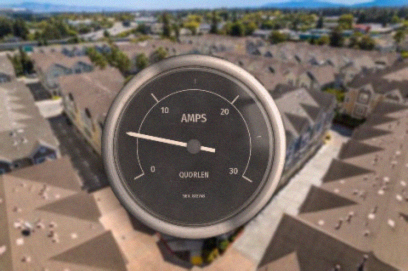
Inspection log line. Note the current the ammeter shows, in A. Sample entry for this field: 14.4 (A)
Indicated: 5 (A)
